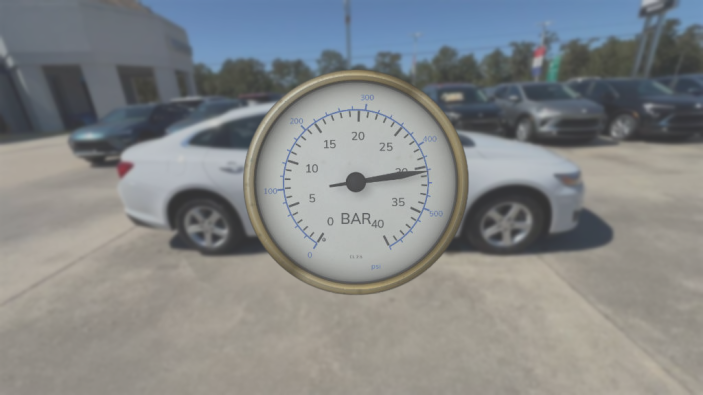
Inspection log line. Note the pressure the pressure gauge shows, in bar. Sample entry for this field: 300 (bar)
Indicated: 30.5 (bar)
